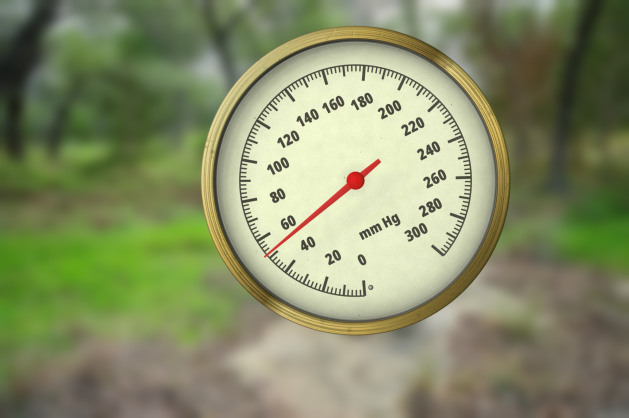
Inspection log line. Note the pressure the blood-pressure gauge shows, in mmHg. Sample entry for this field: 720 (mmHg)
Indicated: 52 (mmHg)
